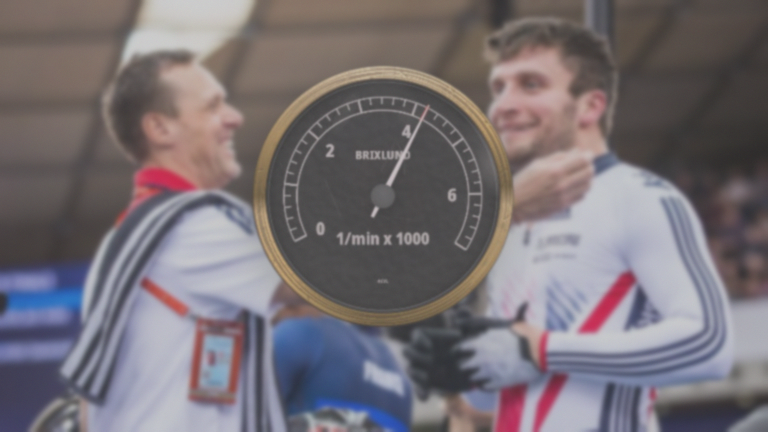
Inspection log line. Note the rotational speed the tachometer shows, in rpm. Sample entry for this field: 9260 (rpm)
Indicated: 4200 (rpm)
